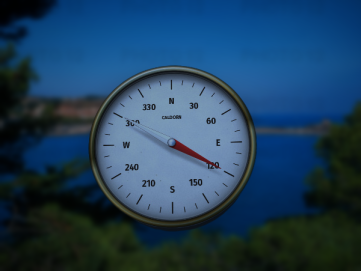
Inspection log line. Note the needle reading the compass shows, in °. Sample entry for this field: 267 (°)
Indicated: 120 (°)
